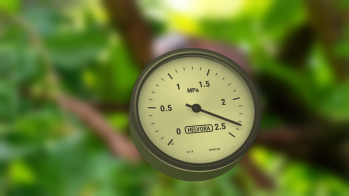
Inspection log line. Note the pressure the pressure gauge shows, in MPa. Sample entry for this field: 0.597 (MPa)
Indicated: 2.35 (MPa)
